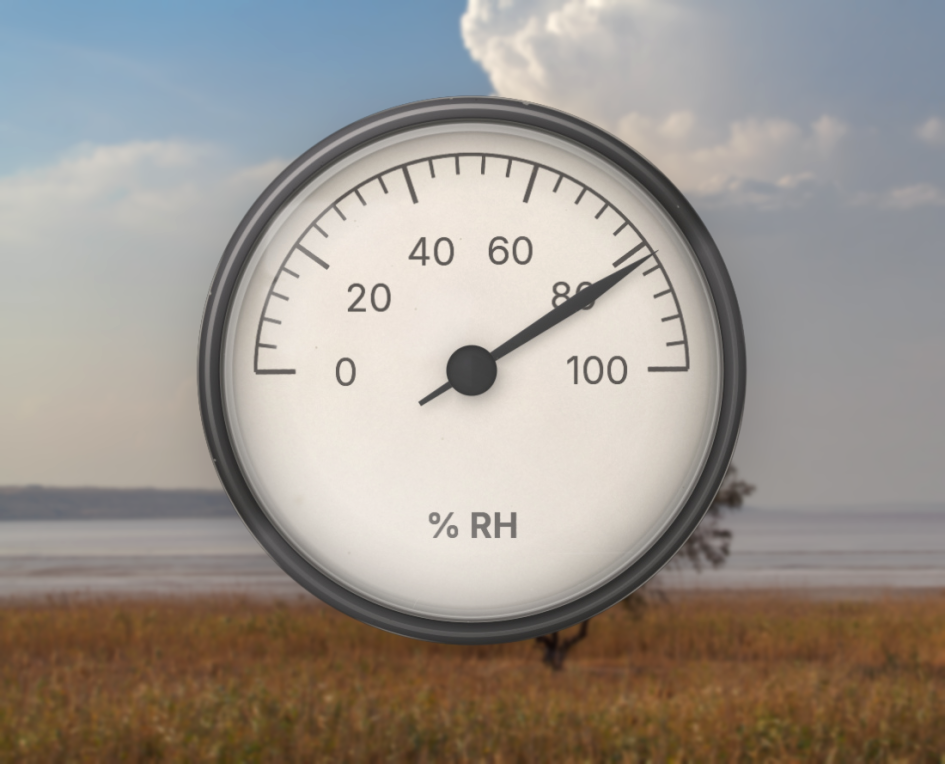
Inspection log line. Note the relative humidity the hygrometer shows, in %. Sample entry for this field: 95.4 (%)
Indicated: 82 (%)
